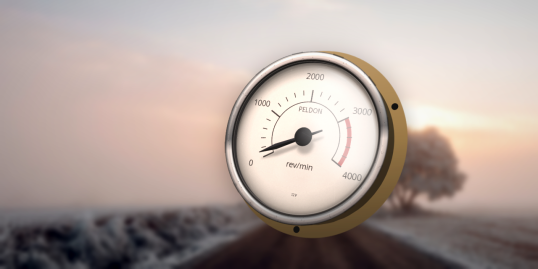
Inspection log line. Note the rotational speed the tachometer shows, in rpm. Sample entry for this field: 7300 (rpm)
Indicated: 100 (rpm)
